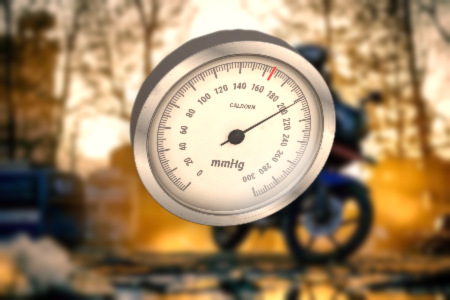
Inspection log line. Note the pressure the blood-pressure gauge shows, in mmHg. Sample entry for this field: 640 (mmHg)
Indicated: 200 (mmHg)
